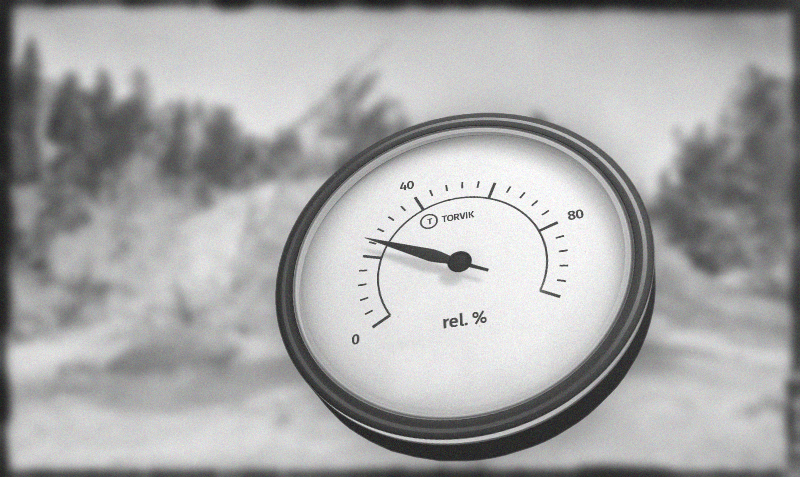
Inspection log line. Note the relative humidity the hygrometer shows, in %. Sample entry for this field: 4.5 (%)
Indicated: 24 (%)
